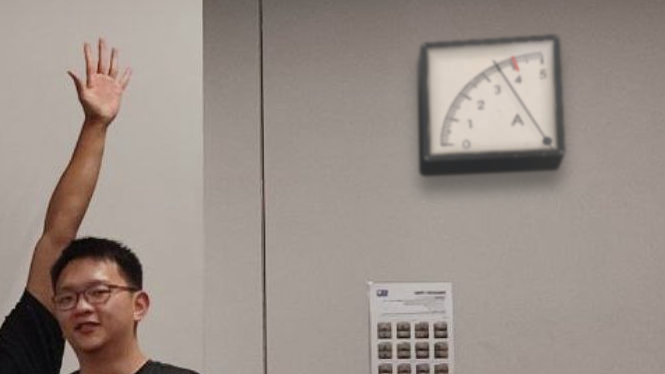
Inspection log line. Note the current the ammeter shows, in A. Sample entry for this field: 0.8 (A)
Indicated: 3.5 (A)
